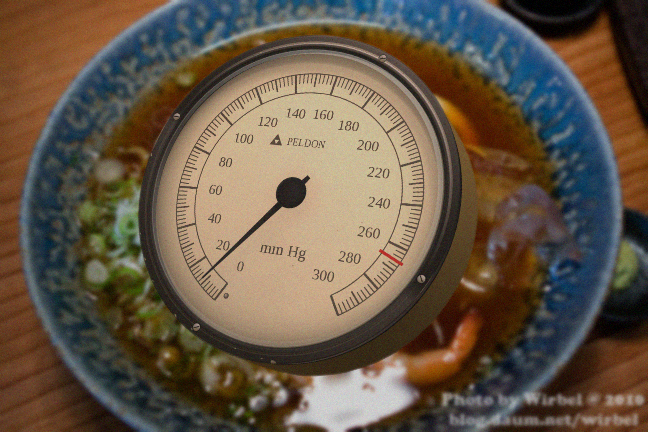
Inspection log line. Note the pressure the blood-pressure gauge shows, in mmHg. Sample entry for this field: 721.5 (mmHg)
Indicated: 10 (mmHg)
